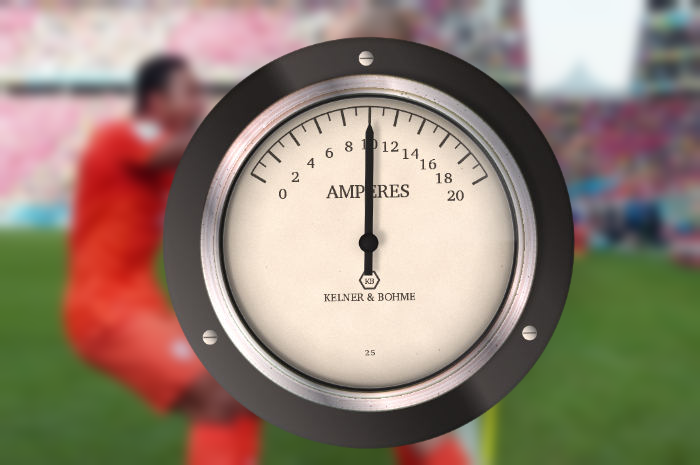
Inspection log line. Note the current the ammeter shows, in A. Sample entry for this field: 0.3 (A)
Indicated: 10 (A)
